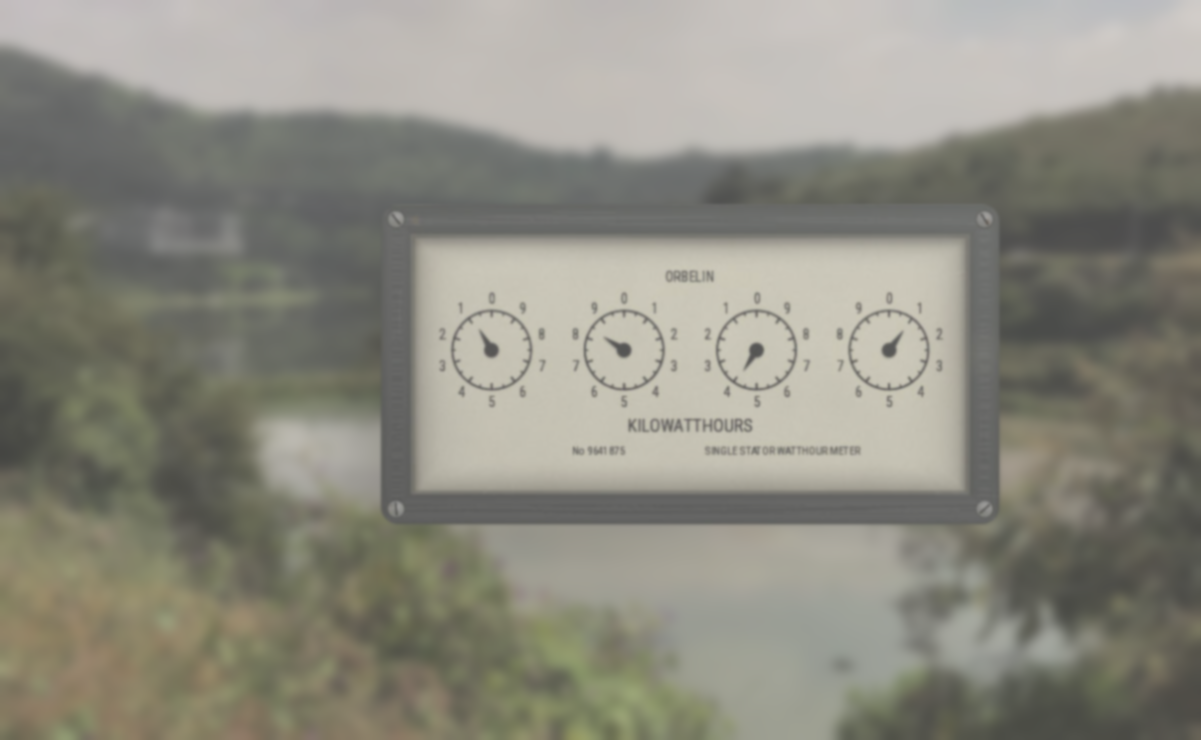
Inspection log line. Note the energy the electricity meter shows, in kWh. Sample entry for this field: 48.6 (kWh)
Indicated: 841 (kWh)
